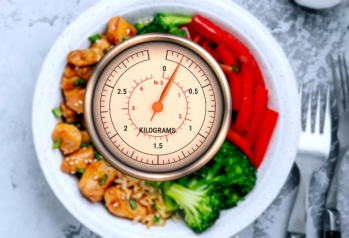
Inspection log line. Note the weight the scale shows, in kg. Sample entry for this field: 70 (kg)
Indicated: 0.15 (kg)
